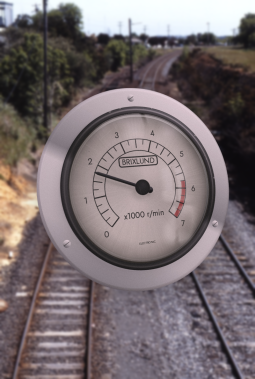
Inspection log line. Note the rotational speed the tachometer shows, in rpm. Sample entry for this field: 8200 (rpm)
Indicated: 1750 (rpm)
